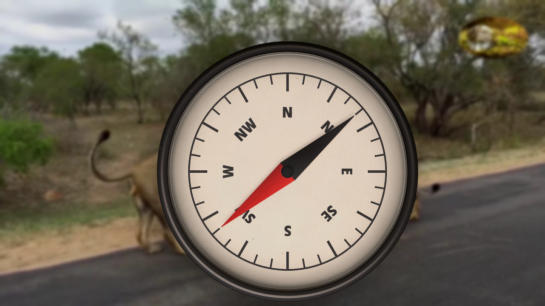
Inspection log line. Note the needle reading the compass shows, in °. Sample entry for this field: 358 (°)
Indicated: 230 (°)
